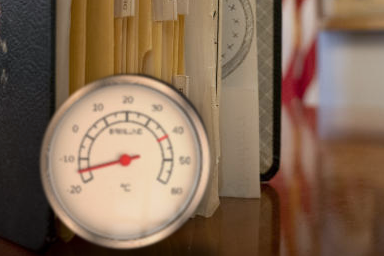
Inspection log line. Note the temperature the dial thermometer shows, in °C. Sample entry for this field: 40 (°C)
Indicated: -15 (°C)
